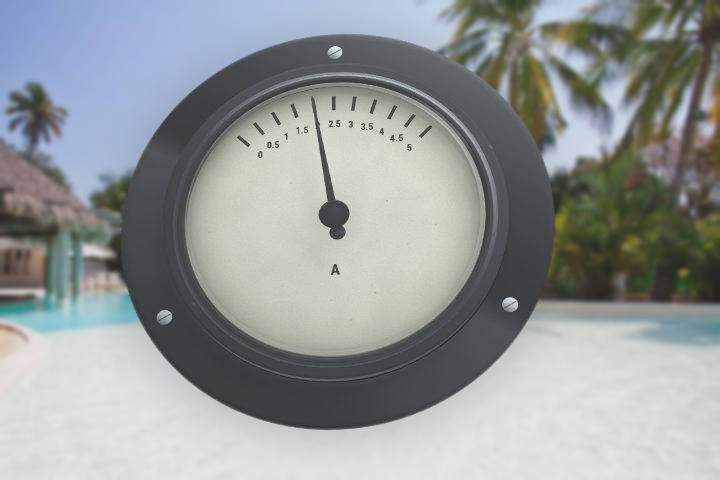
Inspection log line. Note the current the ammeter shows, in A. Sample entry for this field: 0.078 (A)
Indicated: 2 (A)
